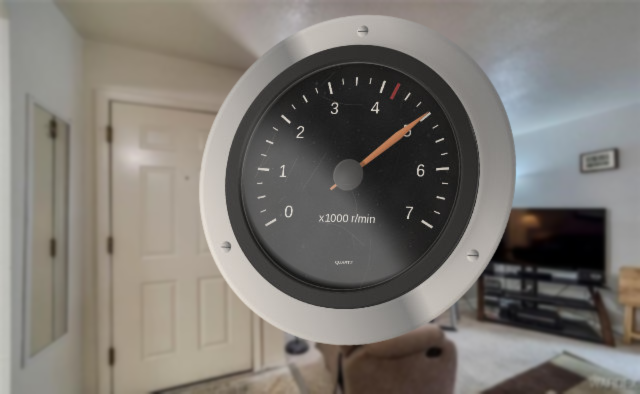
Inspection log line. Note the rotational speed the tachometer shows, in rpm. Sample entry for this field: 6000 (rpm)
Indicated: 5000 (rpm)
